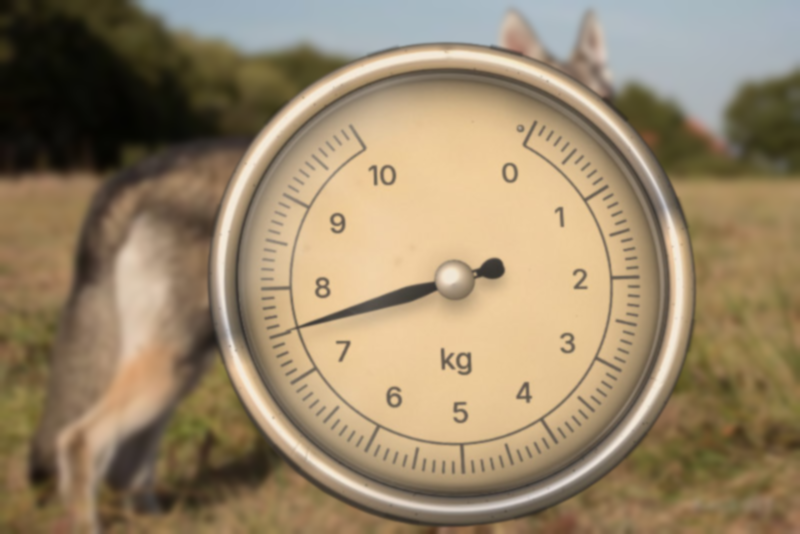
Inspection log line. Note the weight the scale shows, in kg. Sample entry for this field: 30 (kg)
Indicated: 7.5 (kg)
